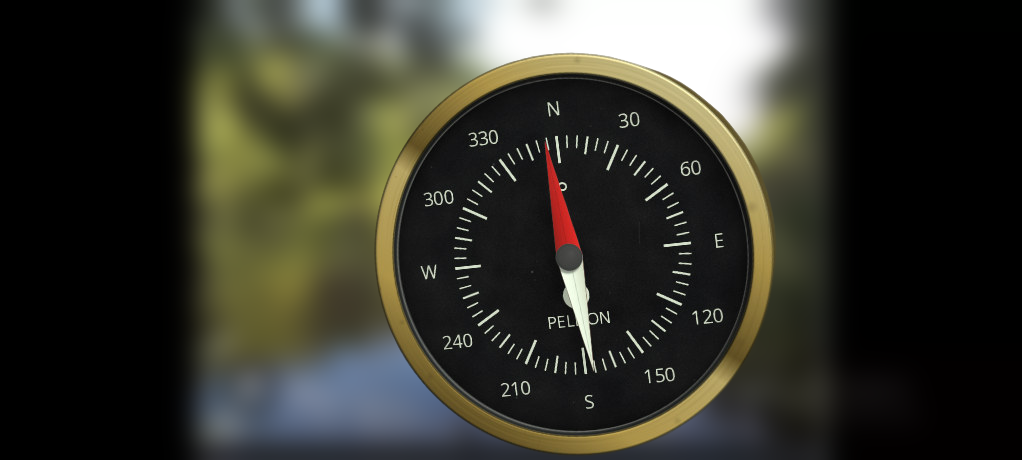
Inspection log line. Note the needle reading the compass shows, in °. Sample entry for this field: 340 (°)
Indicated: 355 (°)
